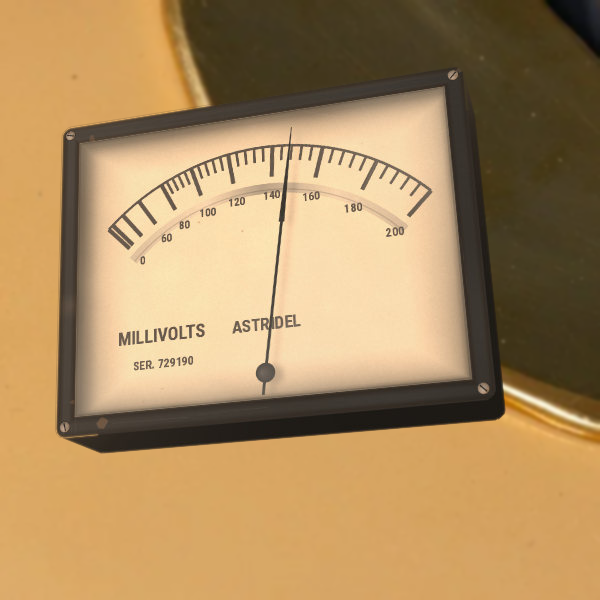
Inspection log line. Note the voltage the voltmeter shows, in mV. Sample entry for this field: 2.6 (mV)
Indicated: 148 (mV)
